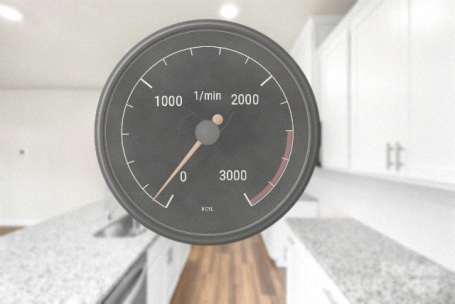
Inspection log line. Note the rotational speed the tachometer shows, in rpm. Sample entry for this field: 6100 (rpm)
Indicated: 100 (rpm)
